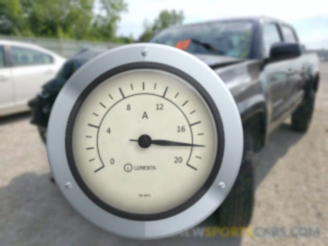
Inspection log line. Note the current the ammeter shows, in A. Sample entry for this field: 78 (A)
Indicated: 18 (A)
